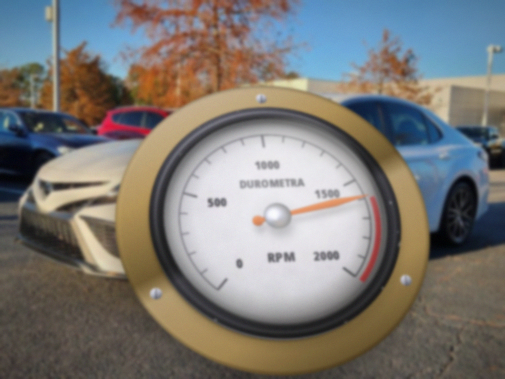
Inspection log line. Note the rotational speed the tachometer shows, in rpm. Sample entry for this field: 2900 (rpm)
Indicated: 1600 (rpm)
